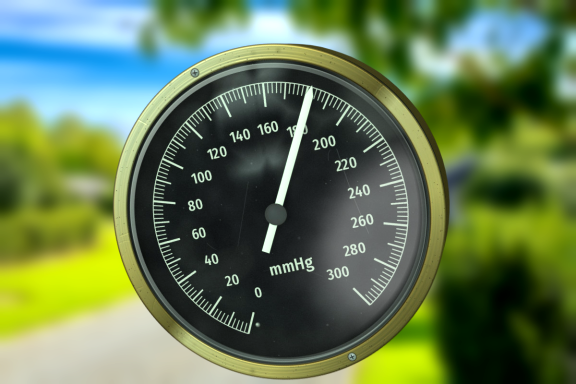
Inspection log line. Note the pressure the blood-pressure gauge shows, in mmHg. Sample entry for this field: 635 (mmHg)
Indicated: 182 (mmHg)
